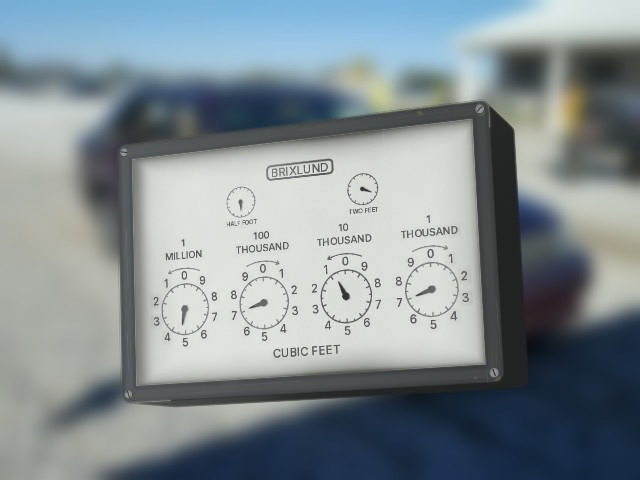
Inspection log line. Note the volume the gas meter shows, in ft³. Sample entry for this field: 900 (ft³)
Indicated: 470700 (ft³)
